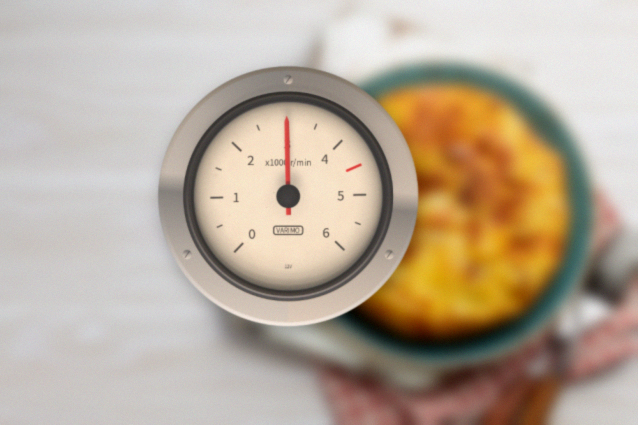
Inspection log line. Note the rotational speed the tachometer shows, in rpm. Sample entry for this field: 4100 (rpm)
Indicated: 3000 (rpm)
